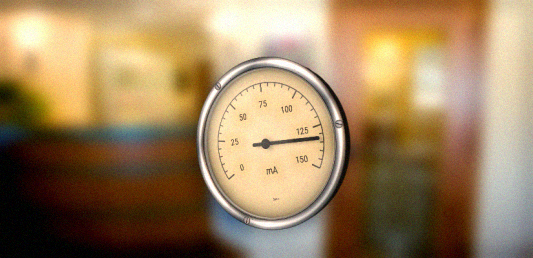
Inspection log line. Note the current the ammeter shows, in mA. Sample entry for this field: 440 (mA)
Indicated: 132.5 (mA)
